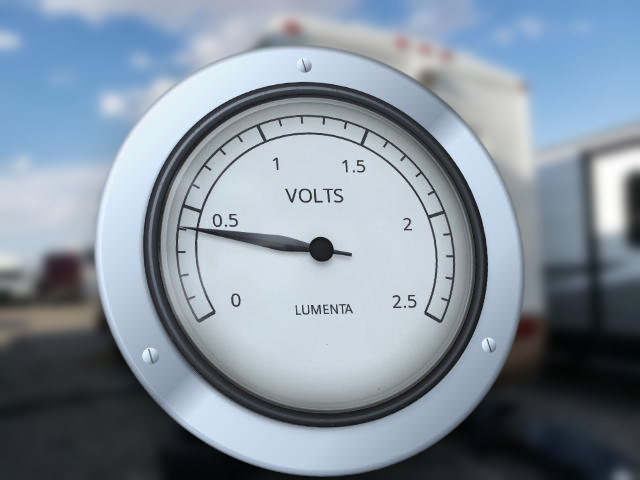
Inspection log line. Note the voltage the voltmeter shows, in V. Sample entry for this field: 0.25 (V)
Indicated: 0.4 (V)
